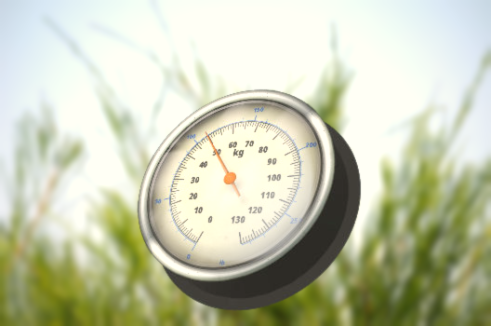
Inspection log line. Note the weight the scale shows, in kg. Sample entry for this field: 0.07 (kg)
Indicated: 50 (kg)
